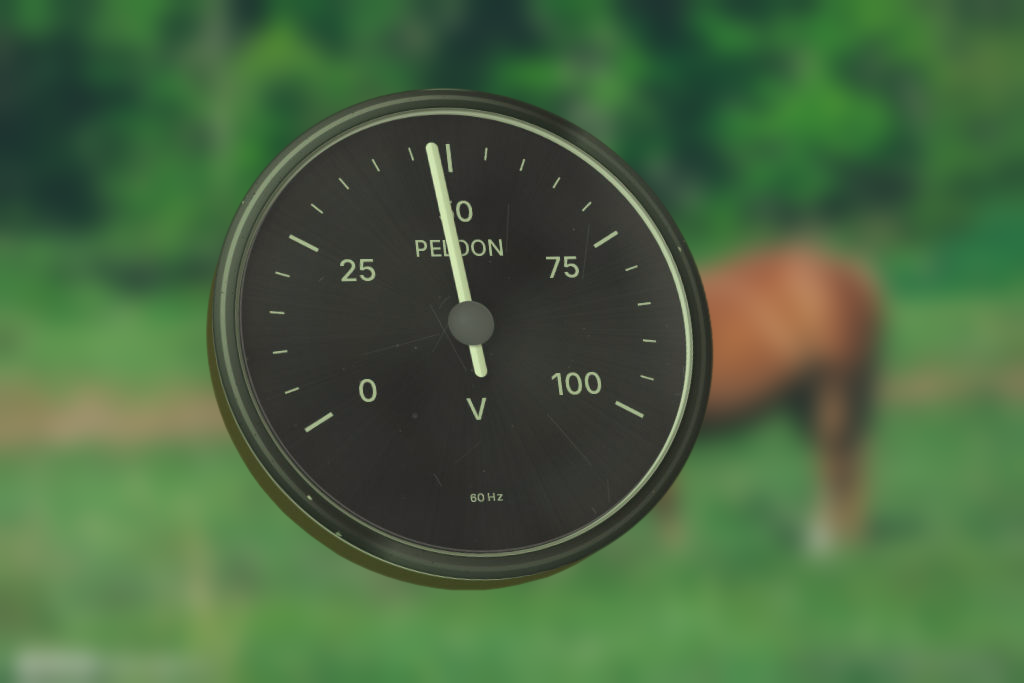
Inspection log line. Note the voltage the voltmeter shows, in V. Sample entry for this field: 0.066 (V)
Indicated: 47.5 (V)
